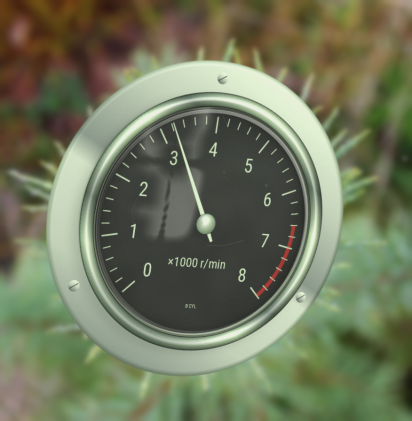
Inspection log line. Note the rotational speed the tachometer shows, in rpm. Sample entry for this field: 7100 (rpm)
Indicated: 3200 (rpm)
